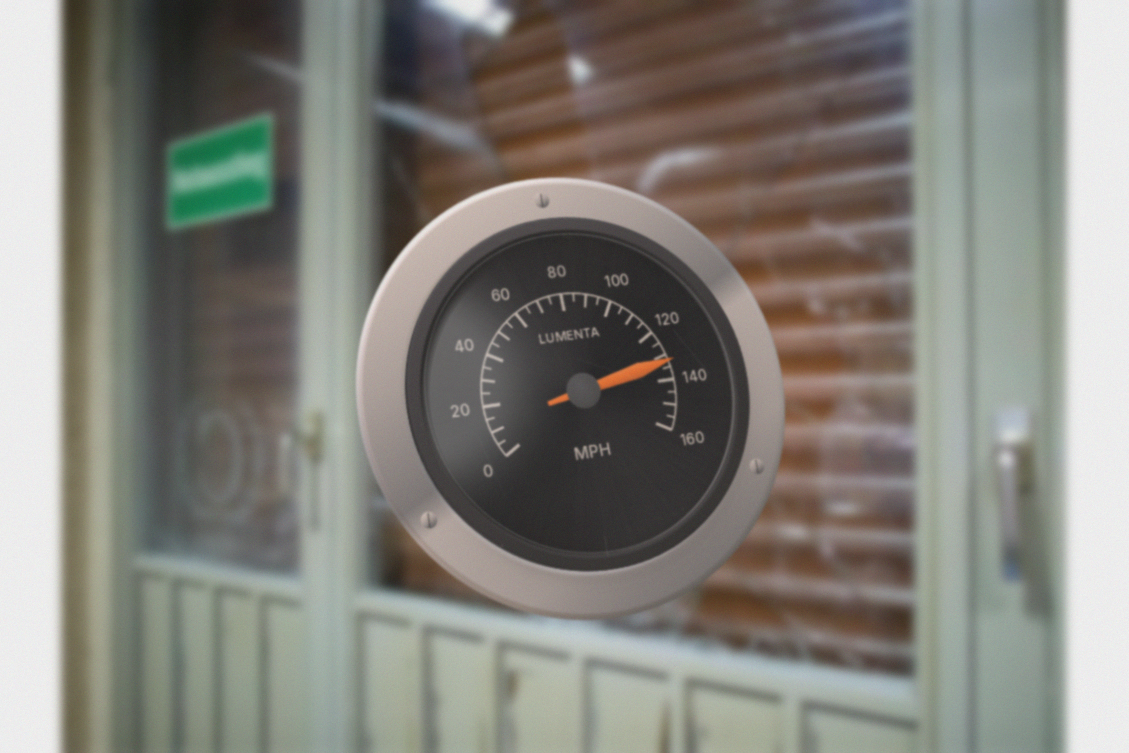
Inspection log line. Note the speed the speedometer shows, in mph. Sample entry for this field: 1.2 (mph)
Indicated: 132.5 (mph)
